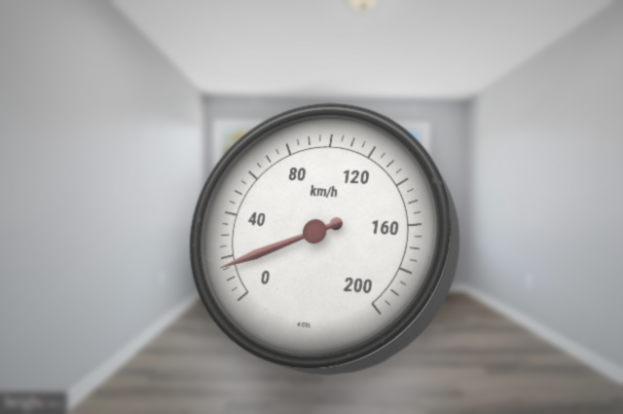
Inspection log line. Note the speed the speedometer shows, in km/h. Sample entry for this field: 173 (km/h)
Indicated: 15 (km/h)
